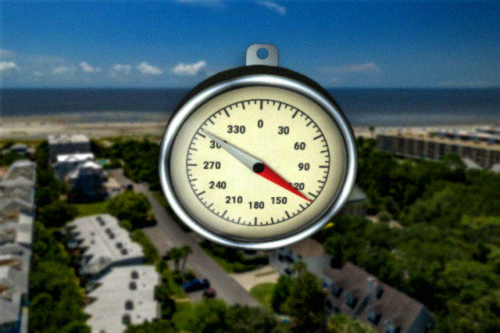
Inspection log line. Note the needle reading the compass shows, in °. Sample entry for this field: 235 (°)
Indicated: 125 (°)
